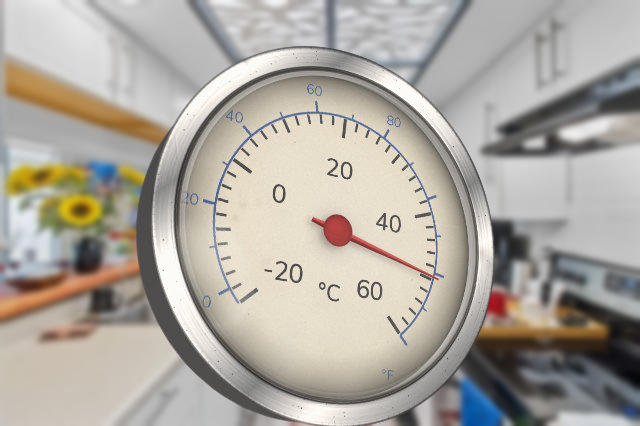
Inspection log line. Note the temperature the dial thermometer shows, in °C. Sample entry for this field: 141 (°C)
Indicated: 50 (°C)
